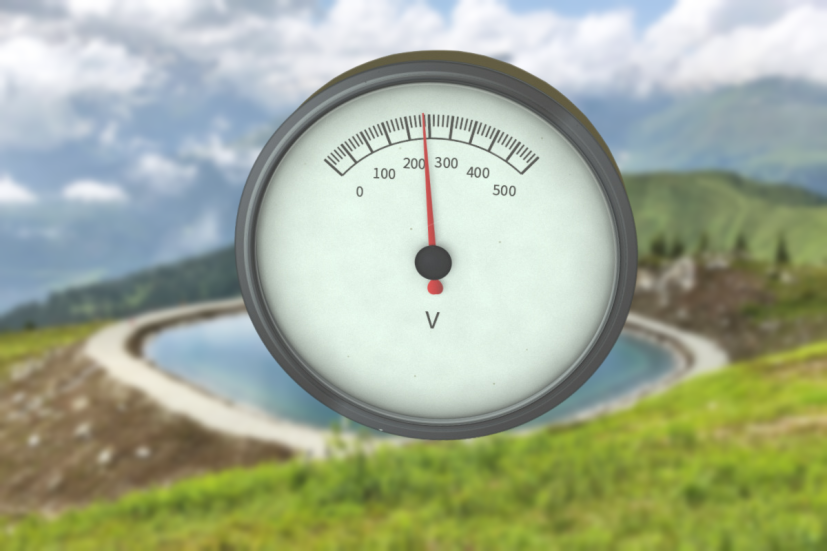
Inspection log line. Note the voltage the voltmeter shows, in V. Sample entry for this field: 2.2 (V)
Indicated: 240 (V)
